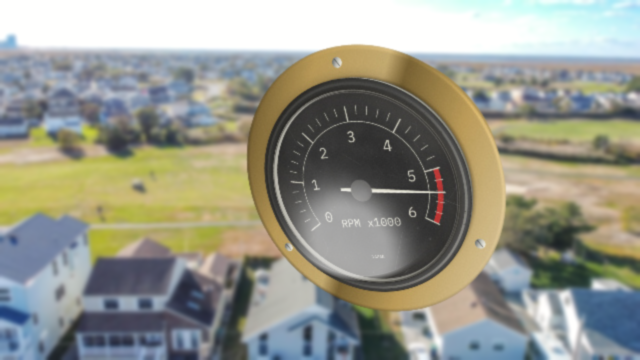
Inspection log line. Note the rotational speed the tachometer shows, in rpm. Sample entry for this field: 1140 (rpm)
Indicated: 5400 (rpm)
